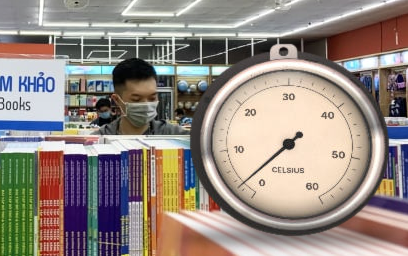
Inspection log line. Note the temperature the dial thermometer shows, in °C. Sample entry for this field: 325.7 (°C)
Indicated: 3 (°C)
